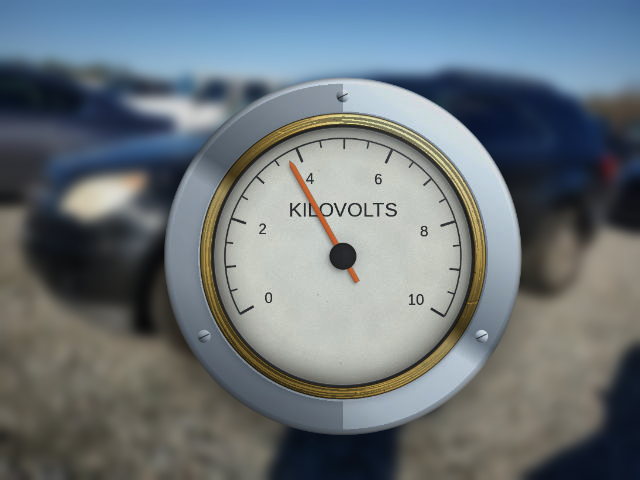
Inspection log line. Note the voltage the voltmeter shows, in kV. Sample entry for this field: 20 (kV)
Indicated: 3.75 (kV)
